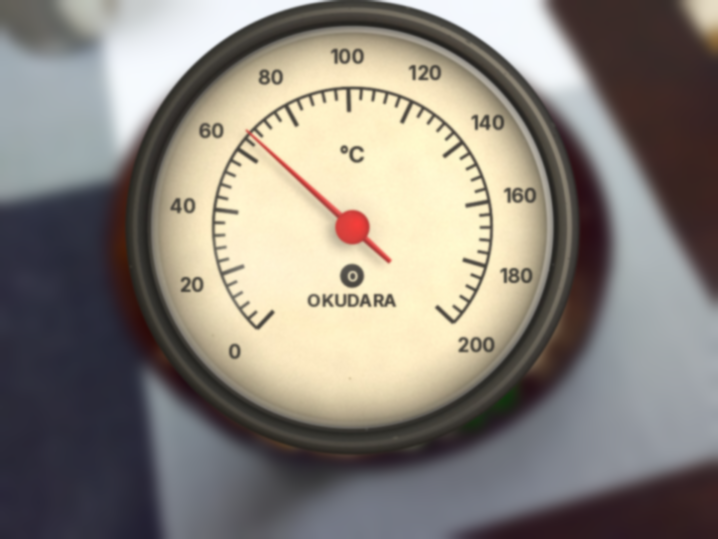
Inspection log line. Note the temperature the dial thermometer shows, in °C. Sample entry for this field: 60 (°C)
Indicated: 66 (°C)
